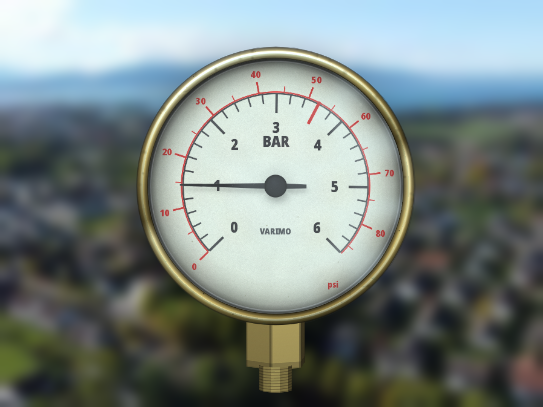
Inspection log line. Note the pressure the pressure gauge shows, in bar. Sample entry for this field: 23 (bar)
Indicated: 1 (bar)
